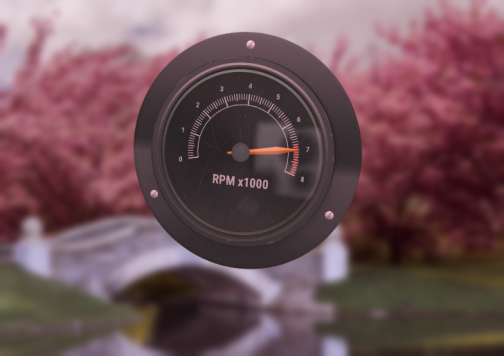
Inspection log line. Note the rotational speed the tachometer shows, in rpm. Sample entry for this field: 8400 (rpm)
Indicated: 7000 (rpm)
